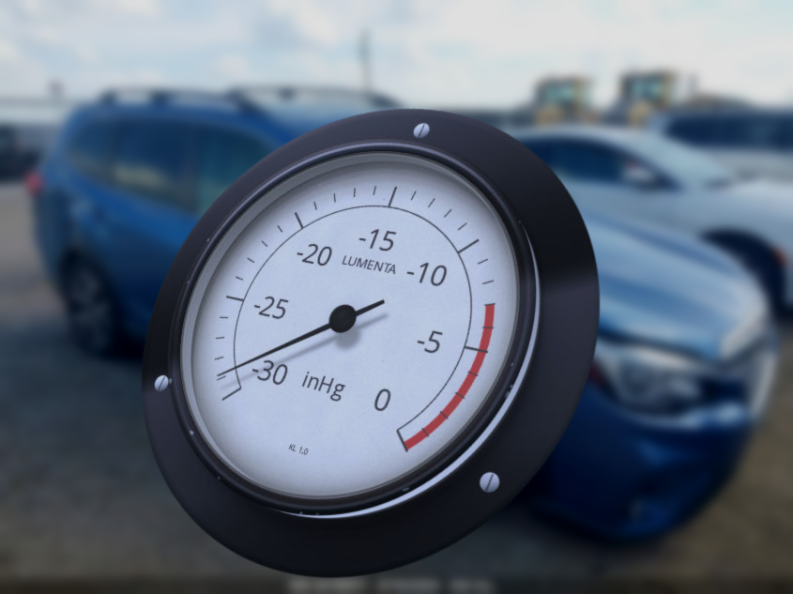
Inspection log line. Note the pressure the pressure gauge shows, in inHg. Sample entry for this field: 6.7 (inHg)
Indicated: -29 (inHg)
